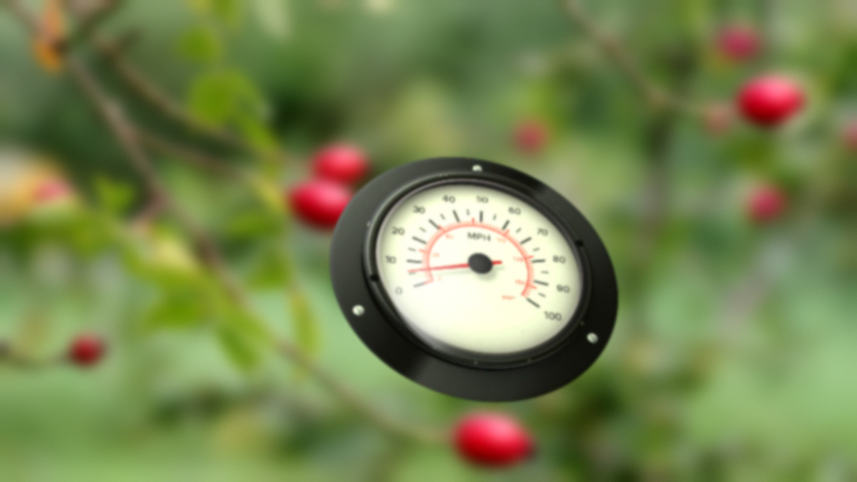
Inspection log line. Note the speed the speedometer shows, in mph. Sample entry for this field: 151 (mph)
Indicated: 5 (mph)
